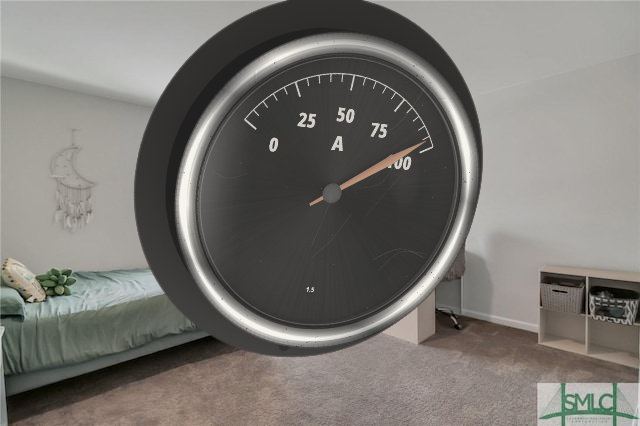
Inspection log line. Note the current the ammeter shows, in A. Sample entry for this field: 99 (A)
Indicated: 95 (A)
